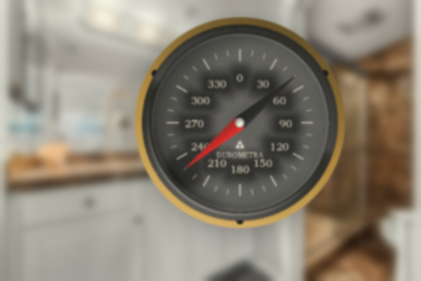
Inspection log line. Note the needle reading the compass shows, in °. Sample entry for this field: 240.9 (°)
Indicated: 230 (°)
